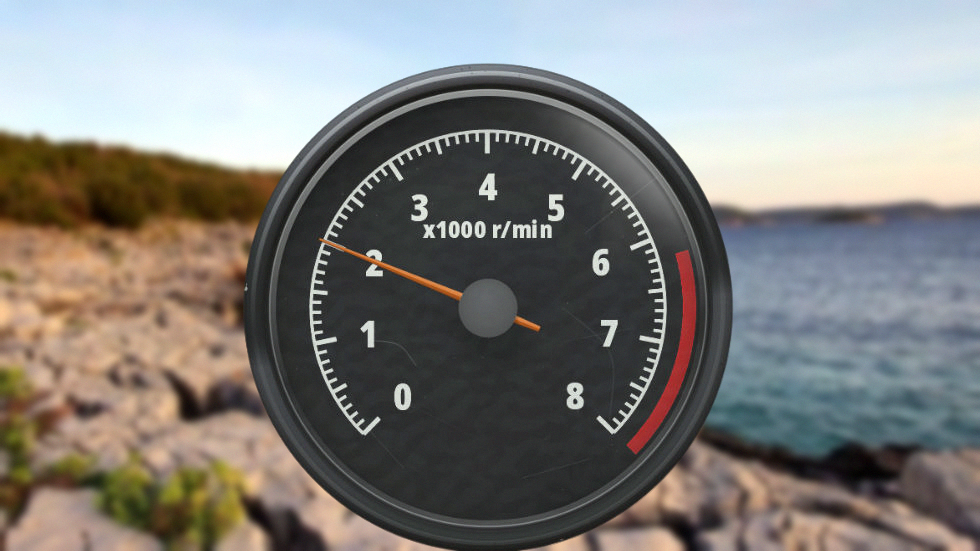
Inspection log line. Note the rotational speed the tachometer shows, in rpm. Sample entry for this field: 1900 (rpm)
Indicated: 2000 (rpm)
